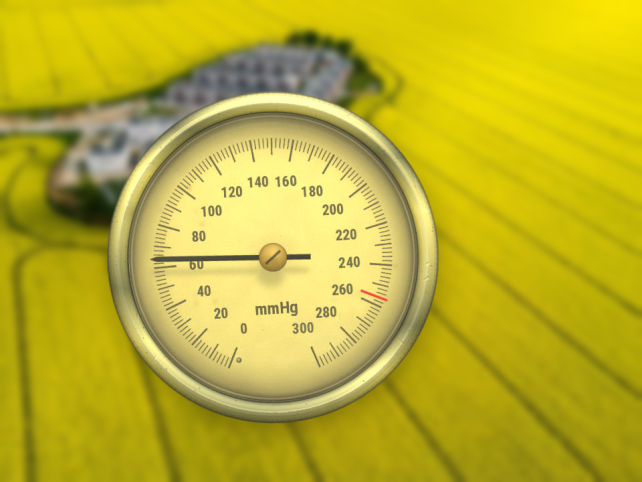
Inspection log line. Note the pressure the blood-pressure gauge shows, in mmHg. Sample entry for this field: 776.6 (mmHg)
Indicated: 64 (mmHg)
